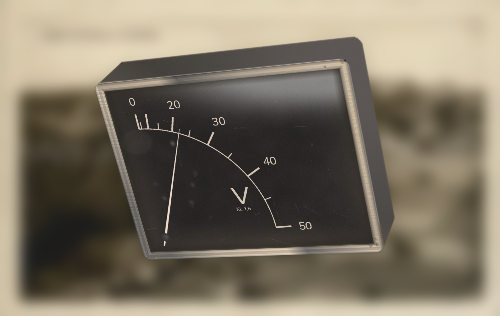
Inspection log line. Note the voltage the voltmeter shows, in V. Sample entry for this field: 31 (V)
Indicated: 22.5 (V)
